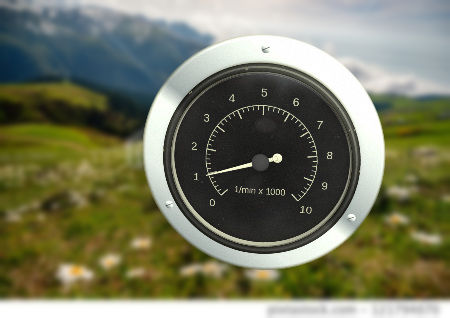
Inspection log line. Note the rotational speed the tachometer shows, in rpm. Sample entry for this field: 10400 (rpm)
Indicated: 1000 (rpm)
